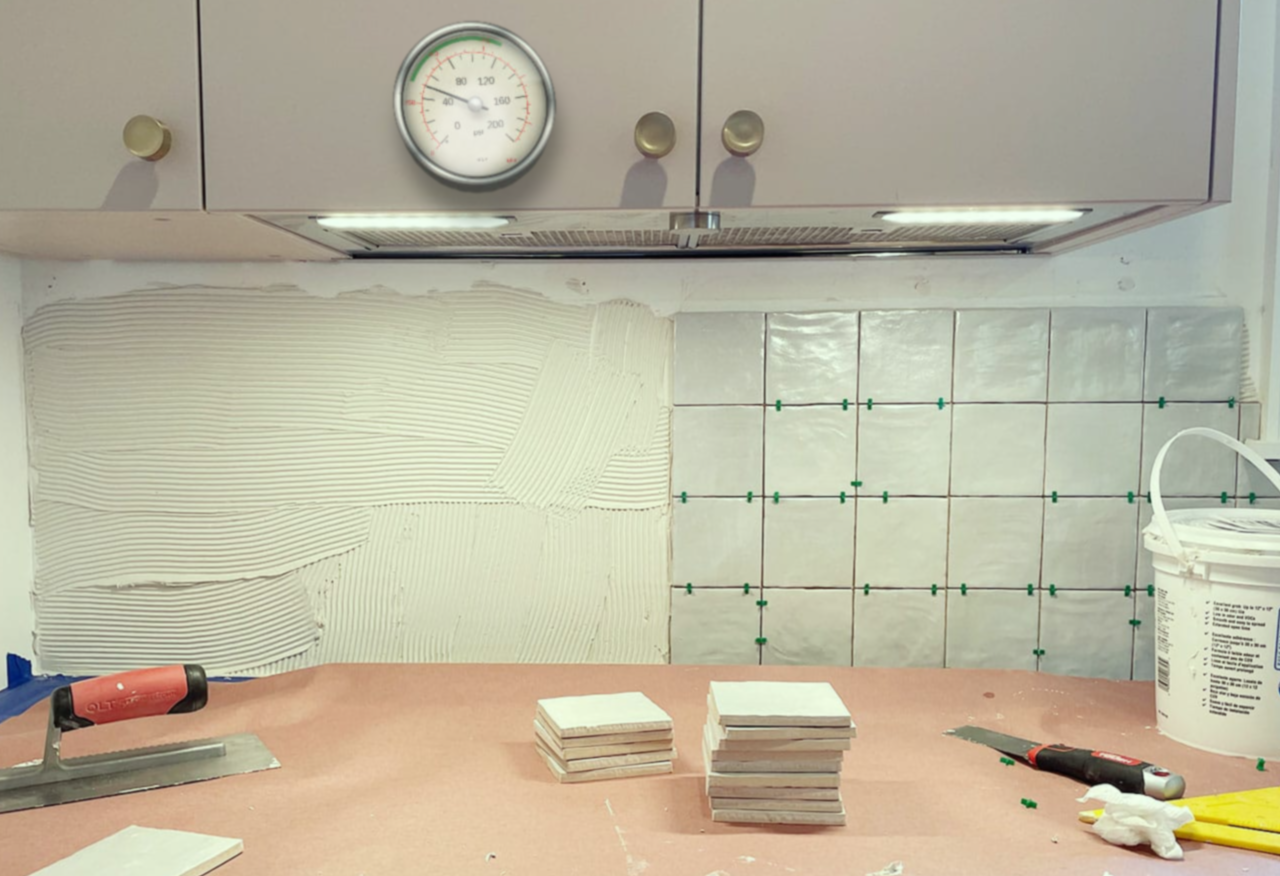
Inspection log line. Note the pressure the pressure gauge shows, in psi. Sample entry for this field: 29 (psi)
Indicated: 50 (psi)
